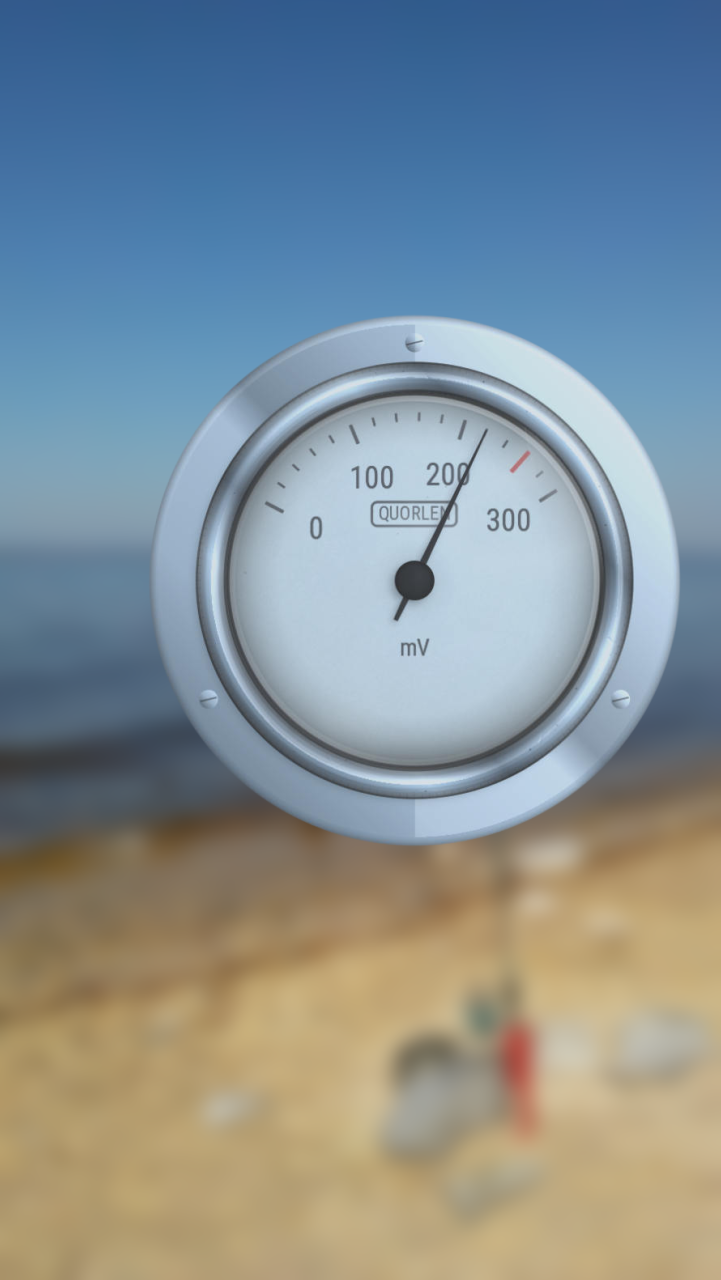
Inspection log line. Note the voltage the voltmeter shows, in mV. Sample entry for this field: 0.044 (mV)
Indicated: 220 (mV)
